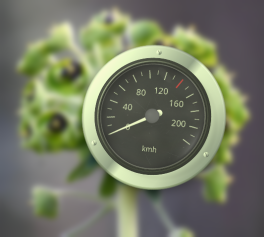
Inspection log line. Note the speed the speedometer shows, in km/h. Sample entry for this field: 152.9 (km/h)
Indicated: 0 (km/h)
